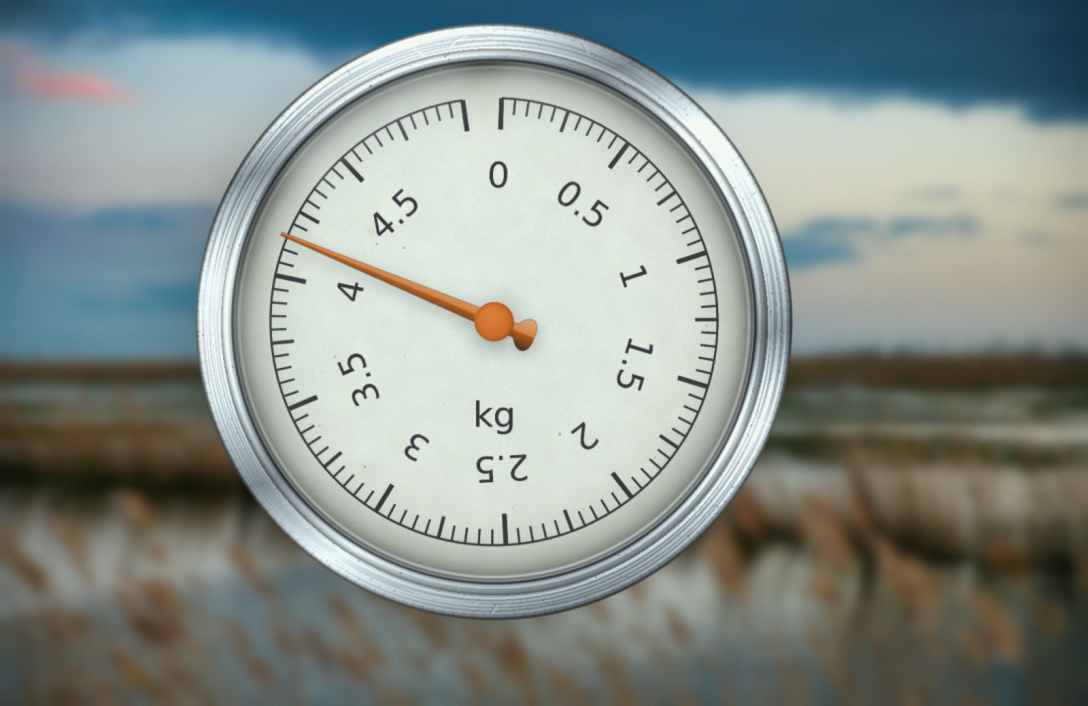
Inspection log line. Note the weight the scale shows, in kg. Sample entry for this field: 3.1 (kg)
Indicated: 4.15 (kg)
